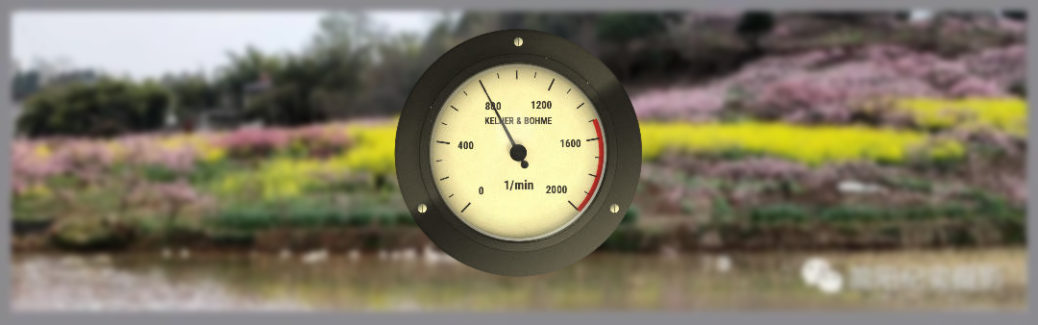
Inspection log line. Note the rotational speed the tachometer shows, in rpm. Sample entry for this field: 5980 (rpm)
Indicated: 800 (rpm)
